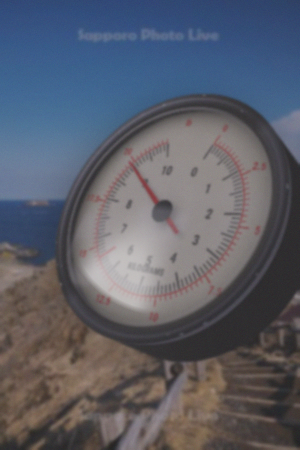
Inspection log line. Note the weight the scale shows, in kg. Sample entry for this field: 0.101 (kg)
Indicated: 9 (kg)
